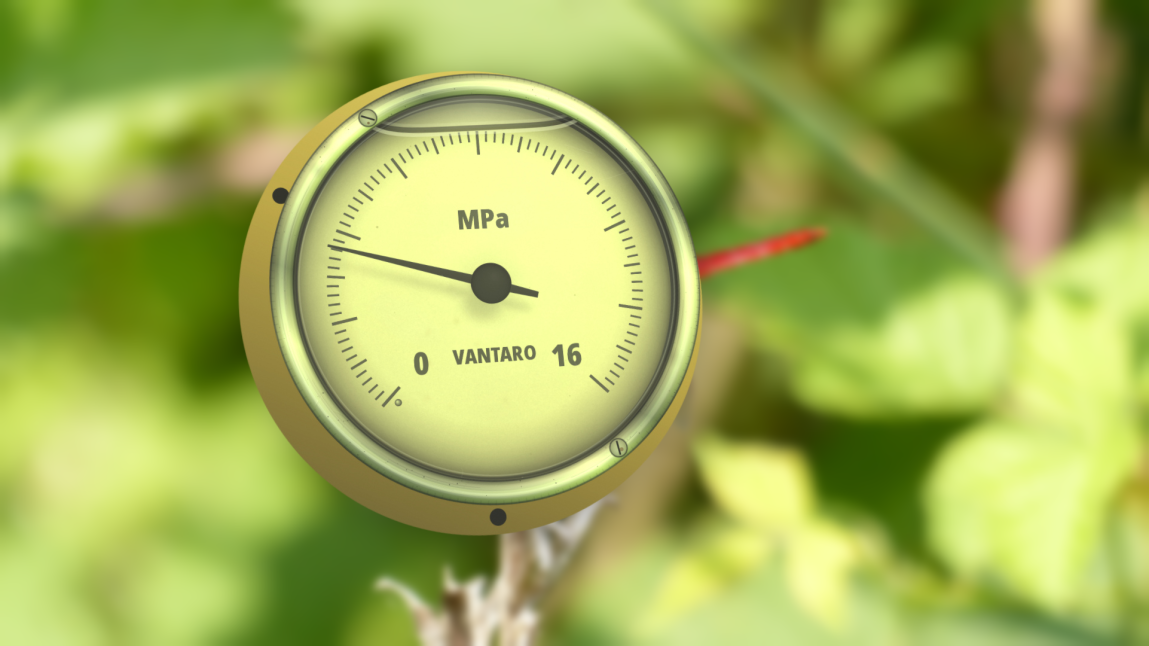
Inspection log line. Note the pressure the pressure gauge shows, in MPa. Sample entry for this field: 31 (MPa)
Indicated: 3.6 (MPa)
